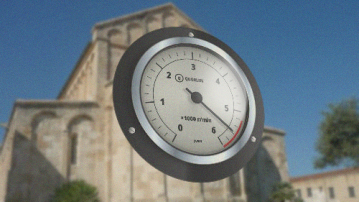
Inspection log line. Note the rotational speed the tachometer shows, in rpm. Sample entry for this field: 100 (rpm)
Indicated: 5600 (rpm)
